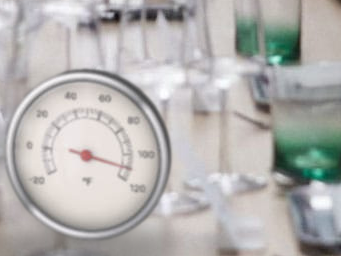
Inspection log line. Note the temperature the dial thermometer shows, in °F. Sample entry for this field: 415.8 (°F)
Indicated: 110 (°F)
